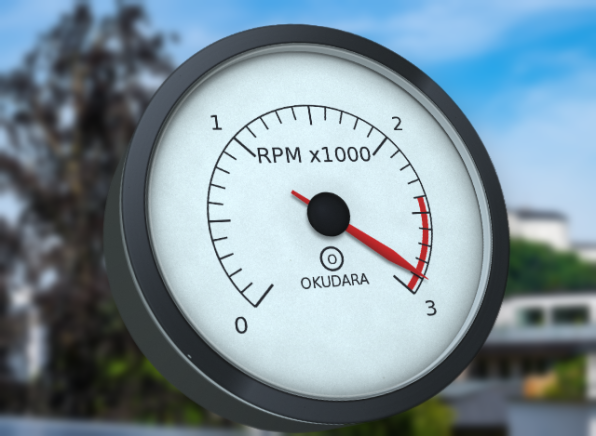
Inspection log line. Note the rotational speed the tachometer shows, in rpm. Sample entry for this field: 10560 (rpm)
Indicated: 2900 (rpm)
